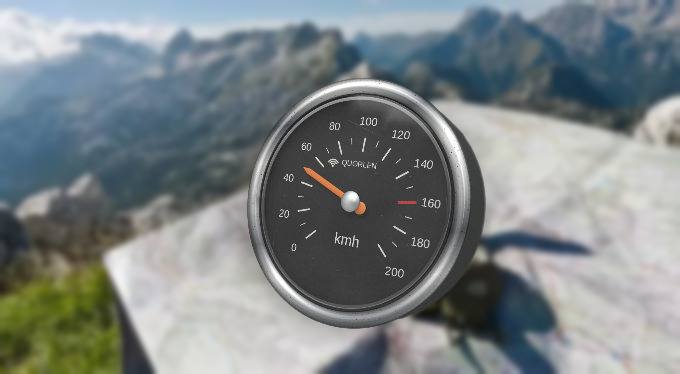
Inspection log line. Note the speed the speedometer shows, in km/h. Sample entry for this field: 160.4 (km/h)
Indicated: 50 (km/h)
